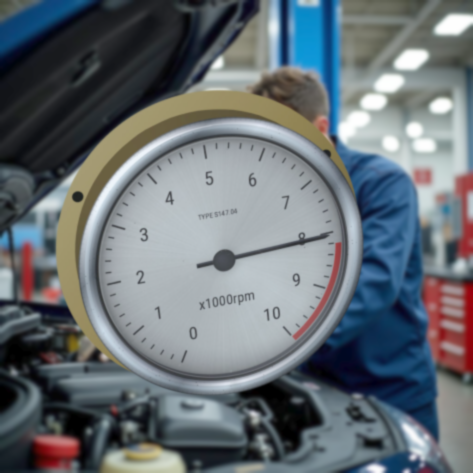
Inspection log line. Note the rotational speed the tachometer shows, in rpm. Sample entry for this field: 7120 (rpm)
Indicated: 8000 (rpm)
